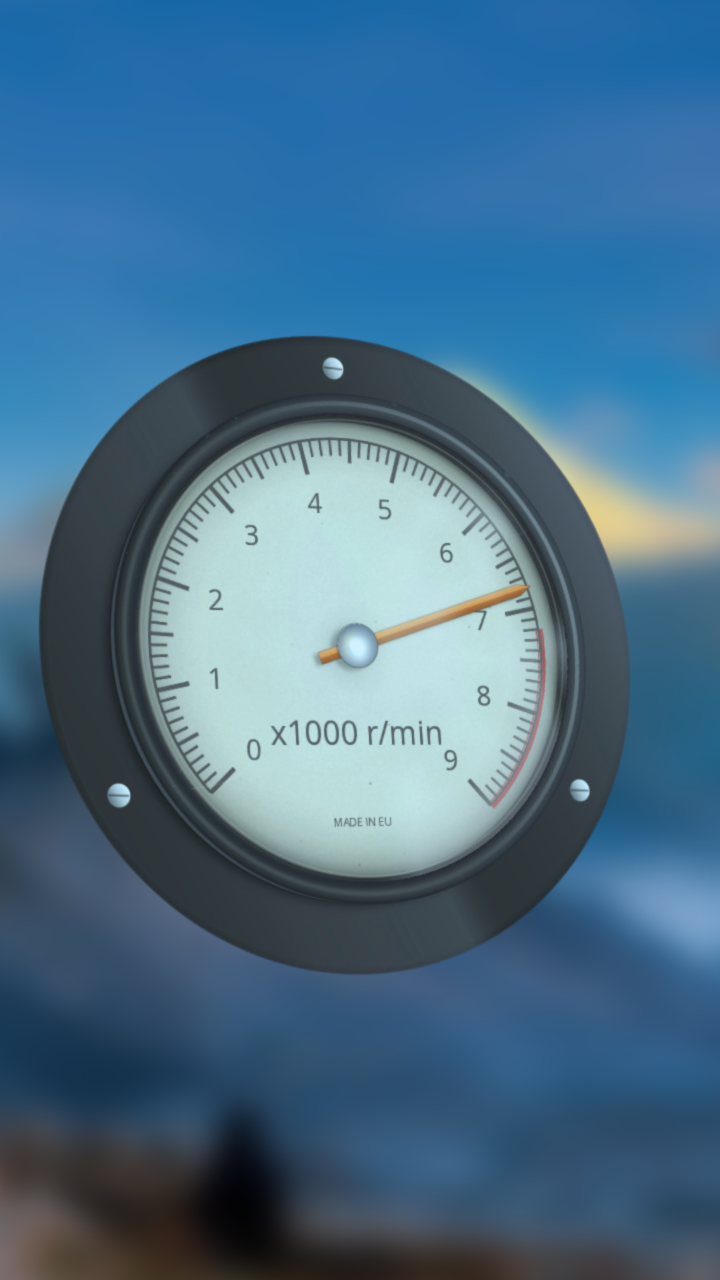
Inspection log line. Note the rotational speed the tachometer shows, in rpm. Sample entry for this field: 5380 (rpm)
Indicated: 6800 (rpm)
